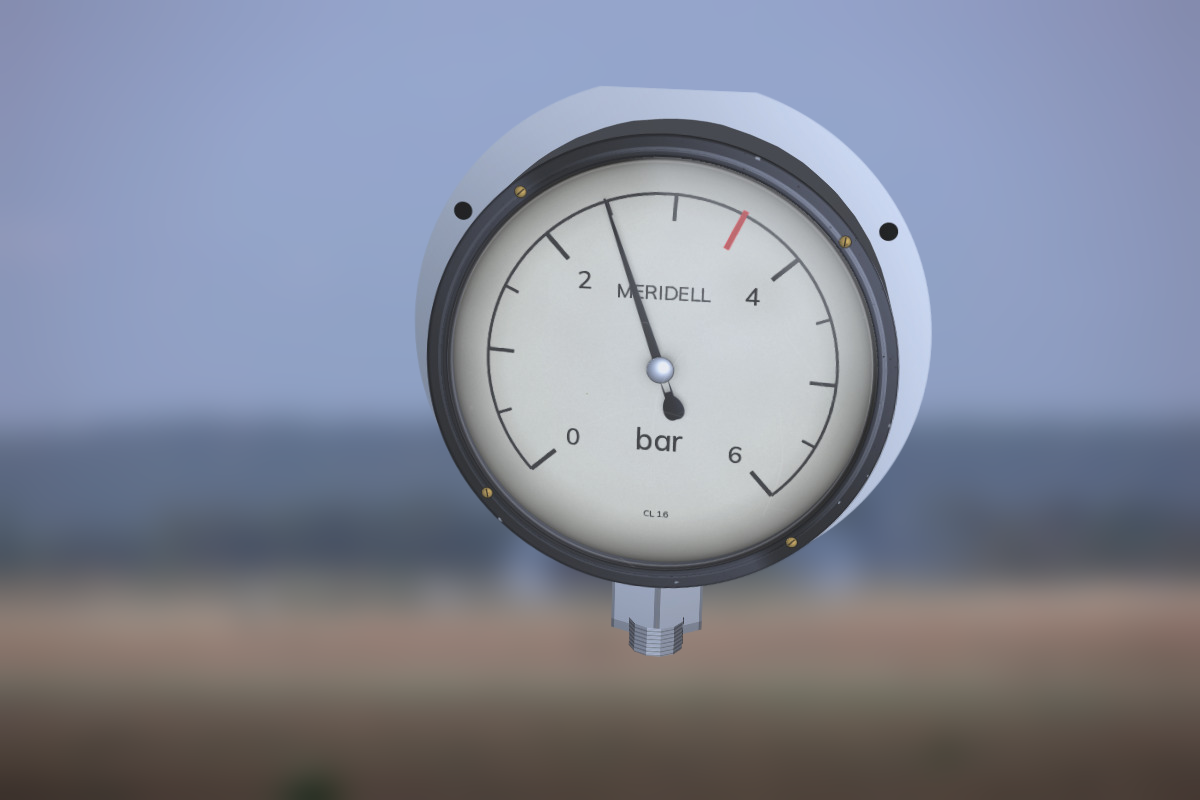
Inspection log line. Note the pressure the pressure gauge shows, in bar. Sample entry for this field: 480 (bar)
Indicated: 2.5 (bar)
